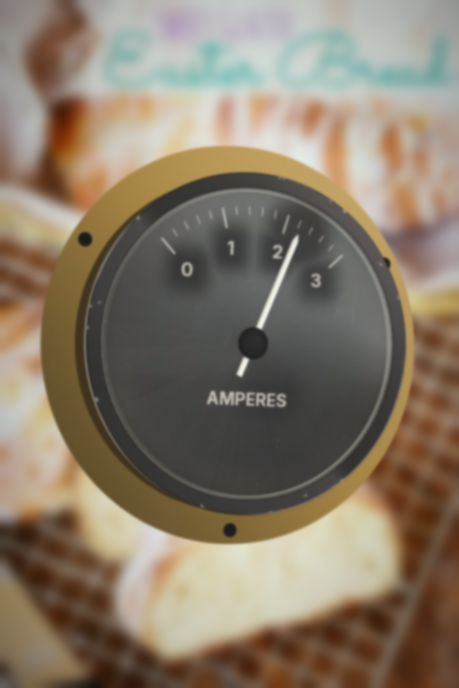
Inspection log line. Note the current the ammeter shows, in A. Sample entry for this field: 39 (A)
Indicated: 2.2 (A)
